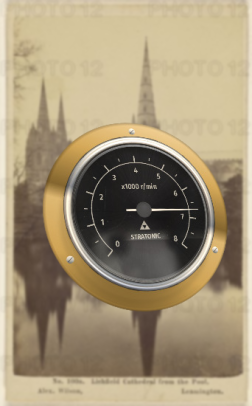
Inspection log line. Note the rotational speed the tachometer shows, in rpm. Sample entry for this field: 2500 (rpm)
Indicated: 6750 (rpm)
